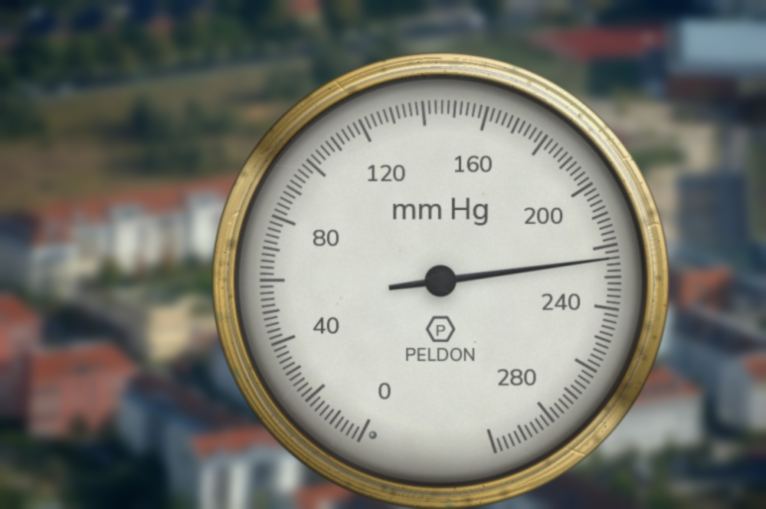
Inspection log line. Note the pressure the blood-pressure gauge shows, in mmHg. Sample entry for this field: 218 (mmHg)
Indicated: 224 (mmHg)
